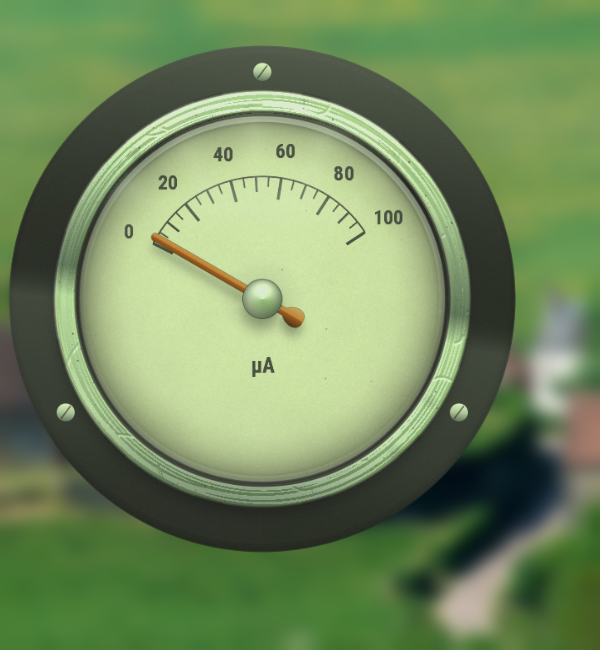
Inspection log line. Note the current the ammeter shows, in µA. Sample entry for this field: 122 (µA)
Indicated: 2.5 (µA)
